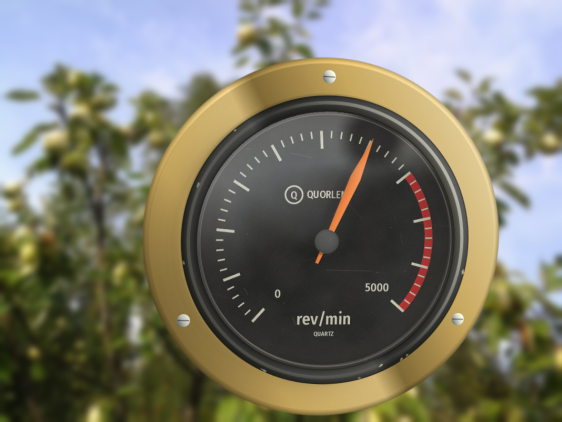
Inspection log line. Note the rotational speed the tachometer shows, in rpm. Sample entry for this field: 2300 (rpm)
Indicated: 3000 (rpm)
